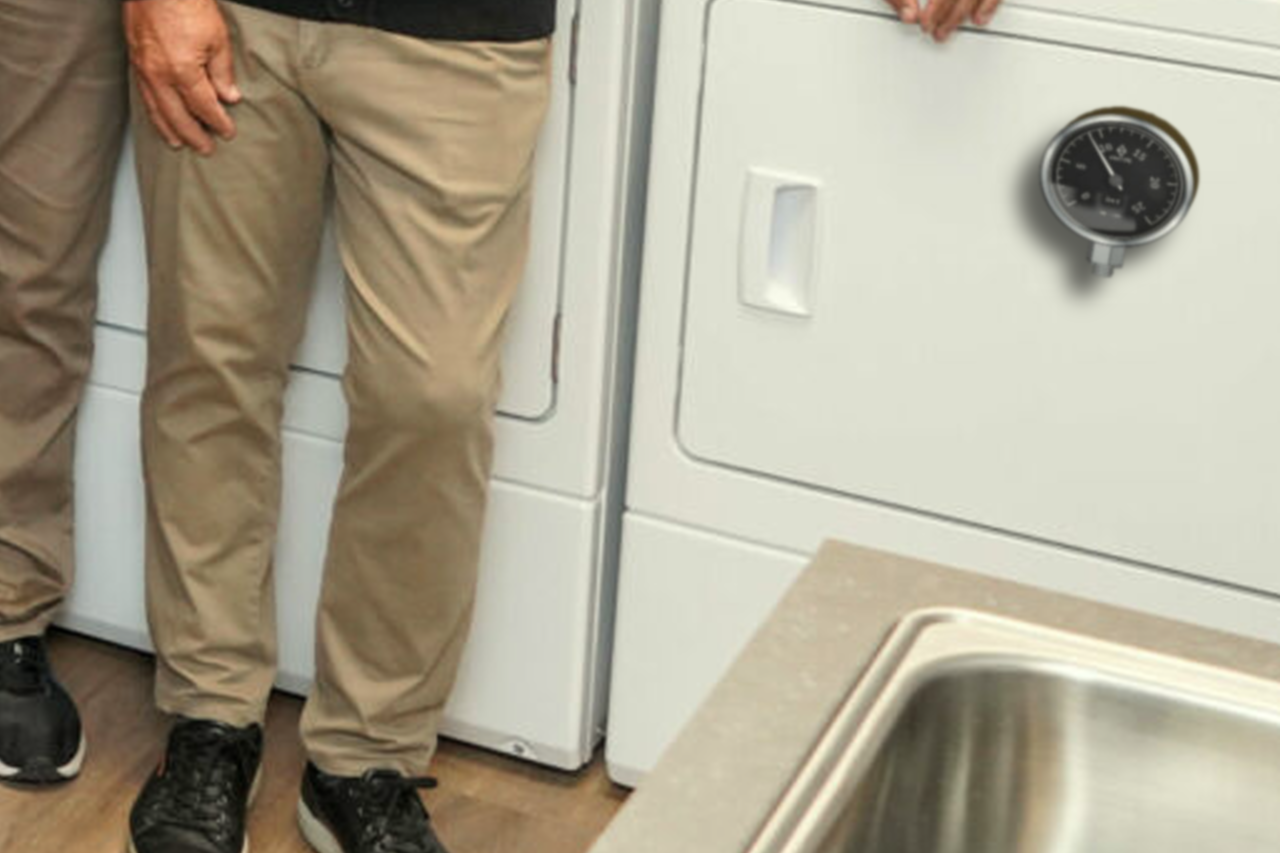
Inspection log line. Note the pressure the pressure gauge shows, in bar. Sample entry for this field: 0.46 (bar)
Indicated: 9 (bar)
